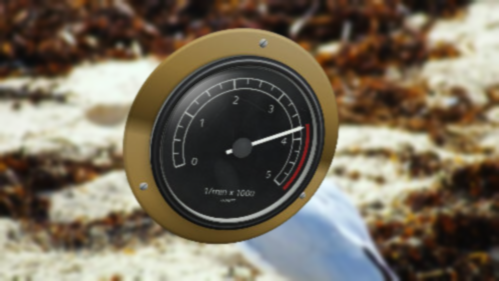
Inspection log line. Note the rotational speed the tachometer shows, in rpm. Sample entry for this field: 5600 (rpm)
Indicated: 3750 (rpm)
